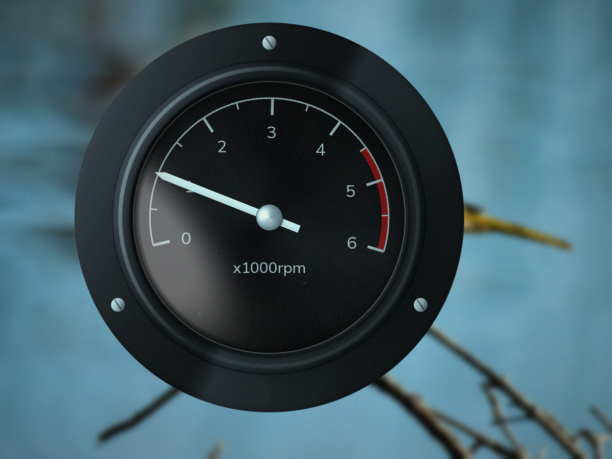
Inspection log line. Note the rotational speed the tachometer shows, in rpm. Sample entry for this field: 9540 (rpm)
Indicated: 1000 (rpm)
